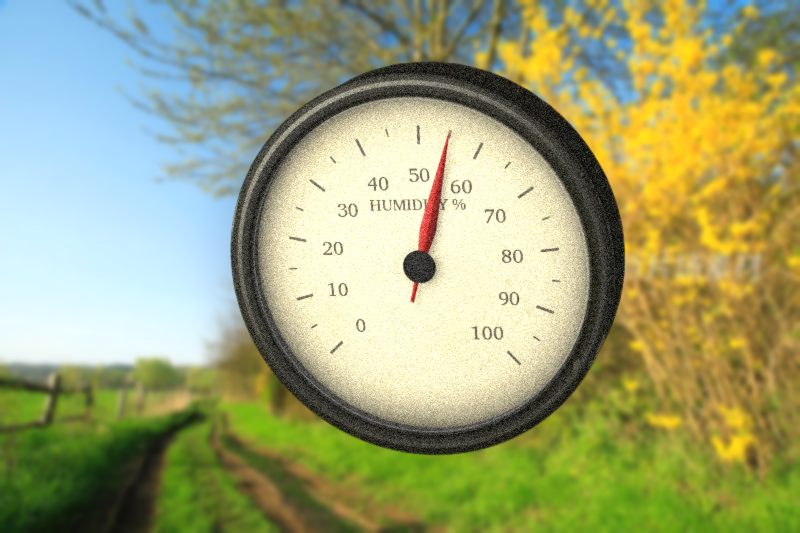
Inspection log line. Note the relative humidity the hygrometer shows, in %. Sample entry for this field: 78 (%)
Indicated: 55 (%)
